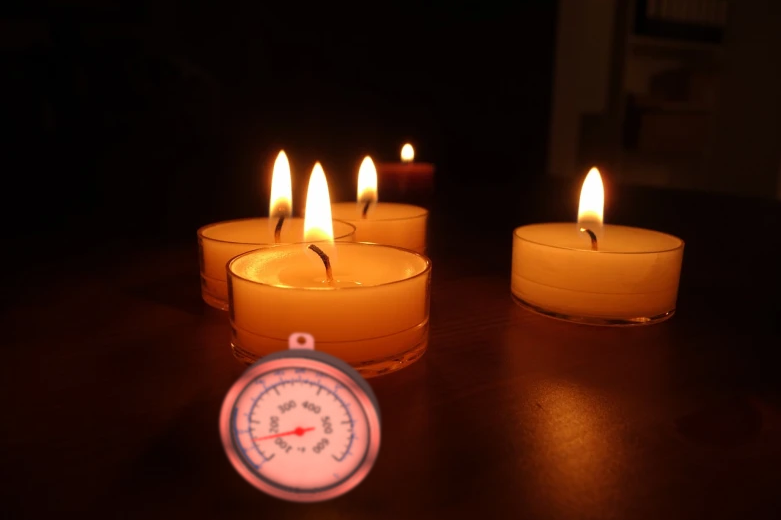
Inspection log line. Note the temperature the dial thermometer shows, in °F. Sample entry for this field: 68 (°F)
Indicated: 160 (°F)
